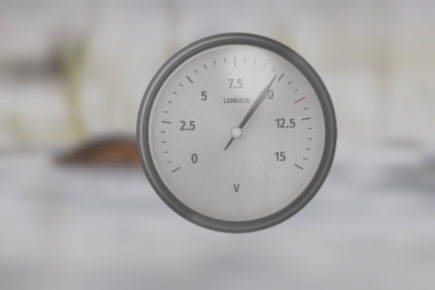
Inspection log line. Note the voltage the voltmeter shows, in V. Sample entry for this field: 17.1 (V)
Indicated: 9.75 (V)
